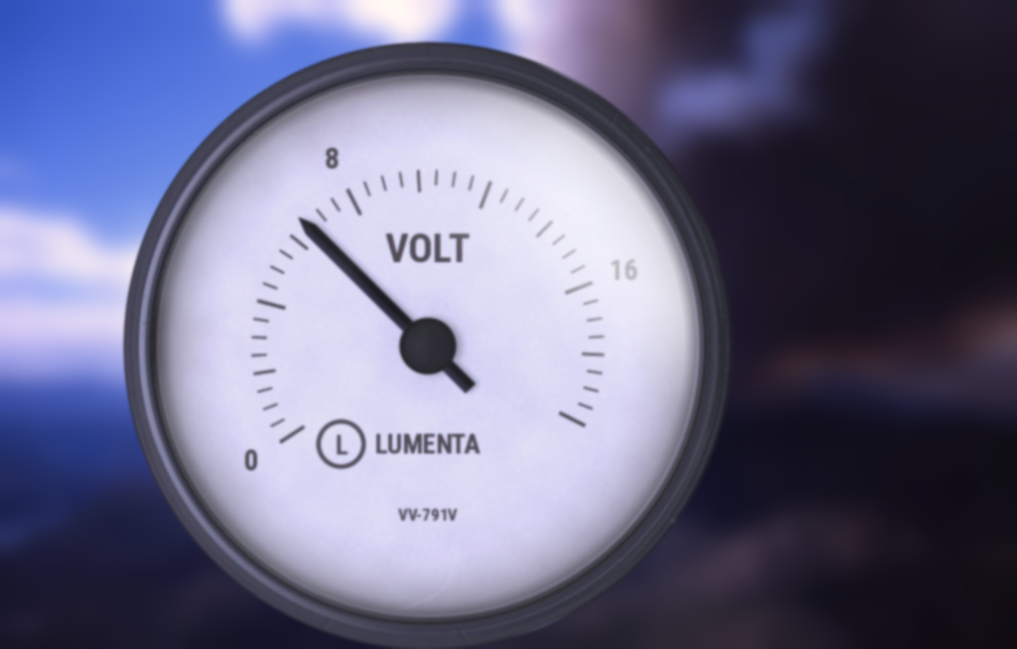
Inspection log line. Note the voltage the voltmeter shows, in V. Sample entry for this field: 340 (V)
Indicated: 6.5 (V)
